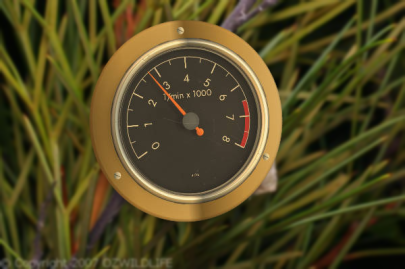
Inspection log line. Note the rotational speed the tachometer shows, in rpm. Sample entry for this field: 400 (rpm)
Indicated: 2750 (rpm)
